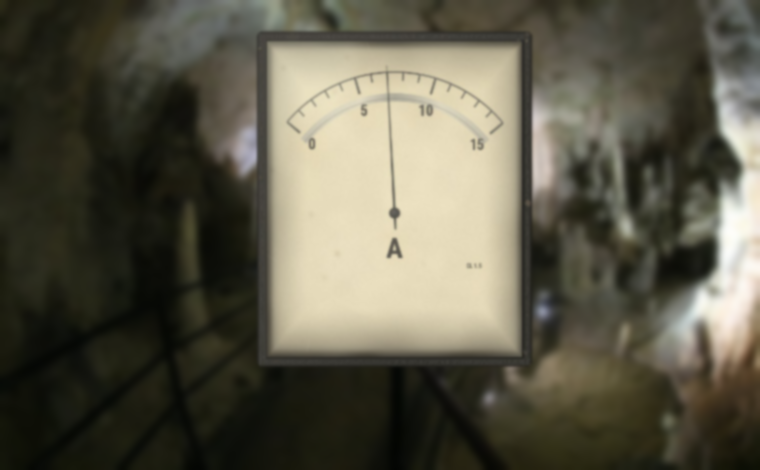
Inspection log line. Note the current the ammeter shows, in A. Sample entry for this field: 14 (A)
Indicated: 7 (A)
